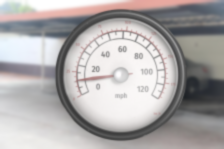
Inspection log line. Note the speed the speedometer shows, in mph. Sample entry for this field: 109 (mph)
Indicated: 10 (mph)
